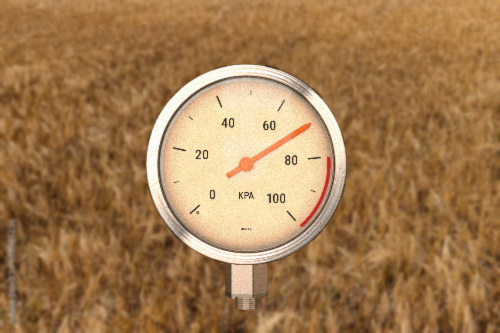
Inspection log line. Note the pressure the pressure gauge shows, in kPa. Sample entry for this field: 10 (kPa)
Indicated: 70 (kPa)
